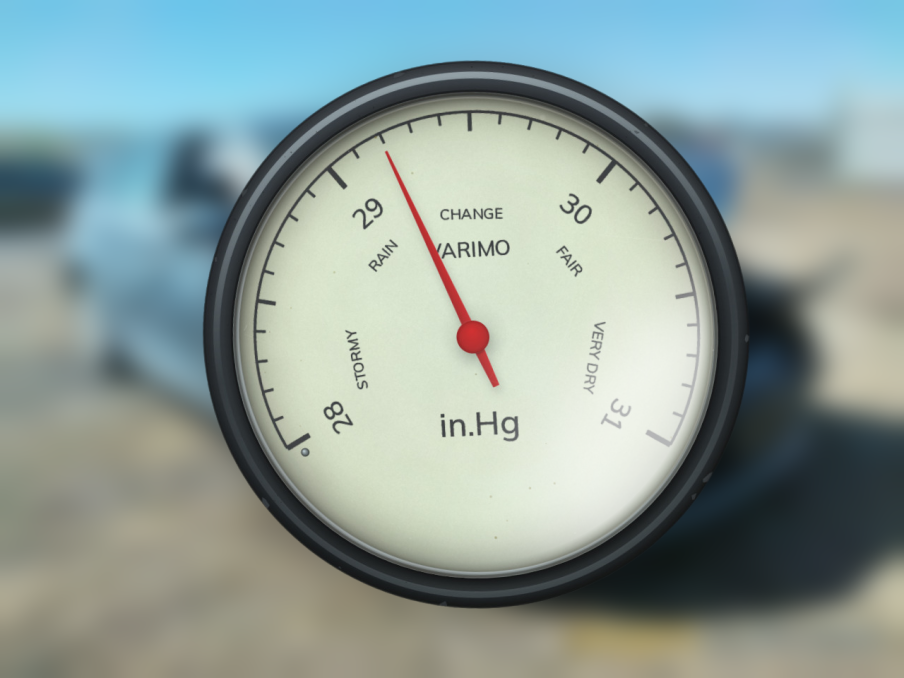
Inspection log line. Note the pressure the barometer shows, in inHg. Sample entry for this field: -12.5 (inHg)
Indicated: 29.2 (inHg)
